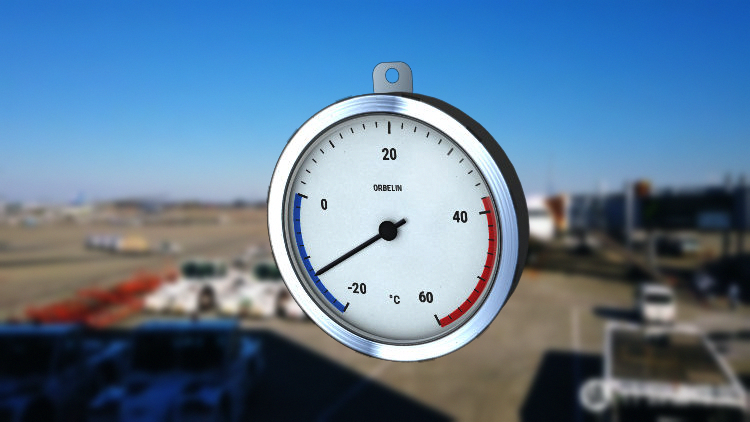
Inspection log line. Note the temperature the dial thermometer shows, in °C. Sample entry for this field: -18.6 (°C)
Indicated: -13 (°C)
